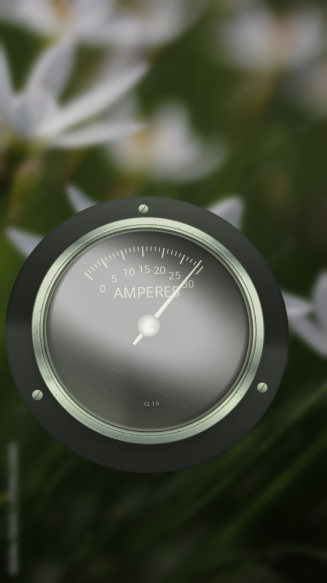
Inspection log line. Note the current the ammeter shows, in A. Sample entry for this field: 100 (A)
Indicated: 29 (A)
